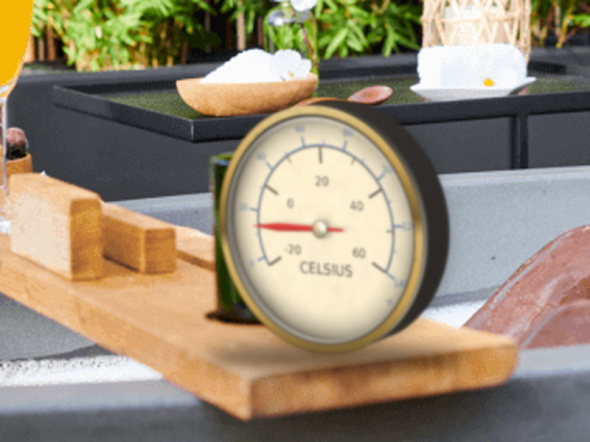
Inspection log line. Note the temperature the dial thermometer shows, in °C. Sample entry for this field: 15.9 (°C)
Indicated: -10 (°C)
